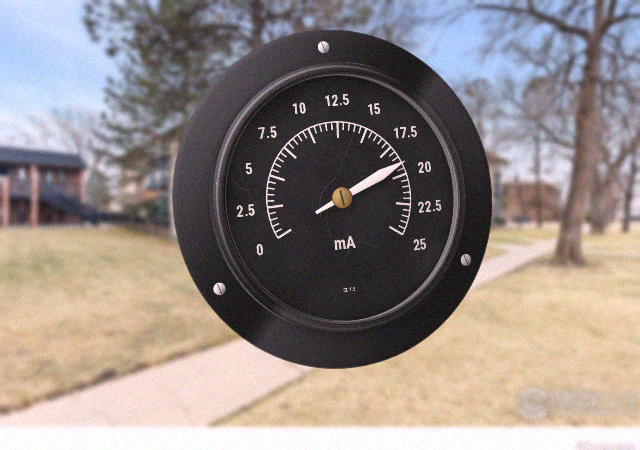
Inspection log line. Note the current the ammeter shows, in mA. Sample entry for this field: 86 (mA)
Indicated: 19 (mA)
